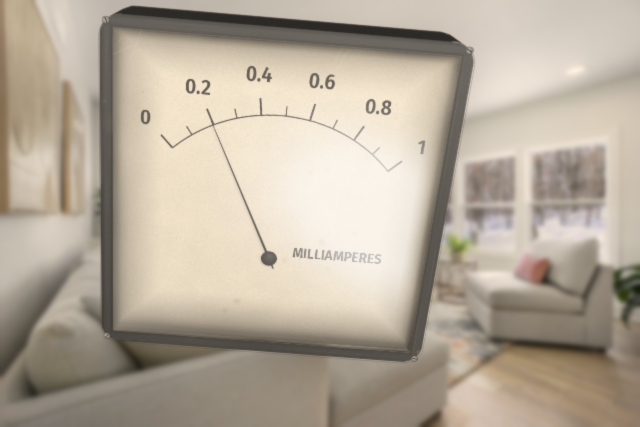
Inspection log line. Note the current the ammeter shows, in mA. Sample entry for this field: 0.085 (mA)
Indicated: 0.2 (mA)
